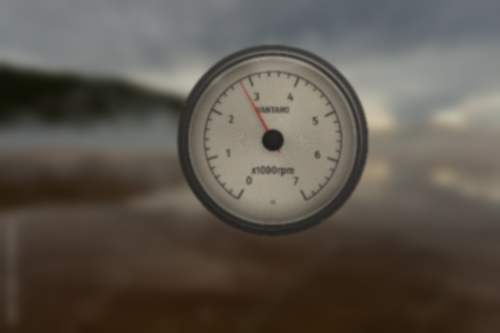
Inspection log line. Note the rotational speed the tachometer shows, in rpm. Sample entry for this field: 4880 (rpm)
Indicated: 2800 (rpm)
